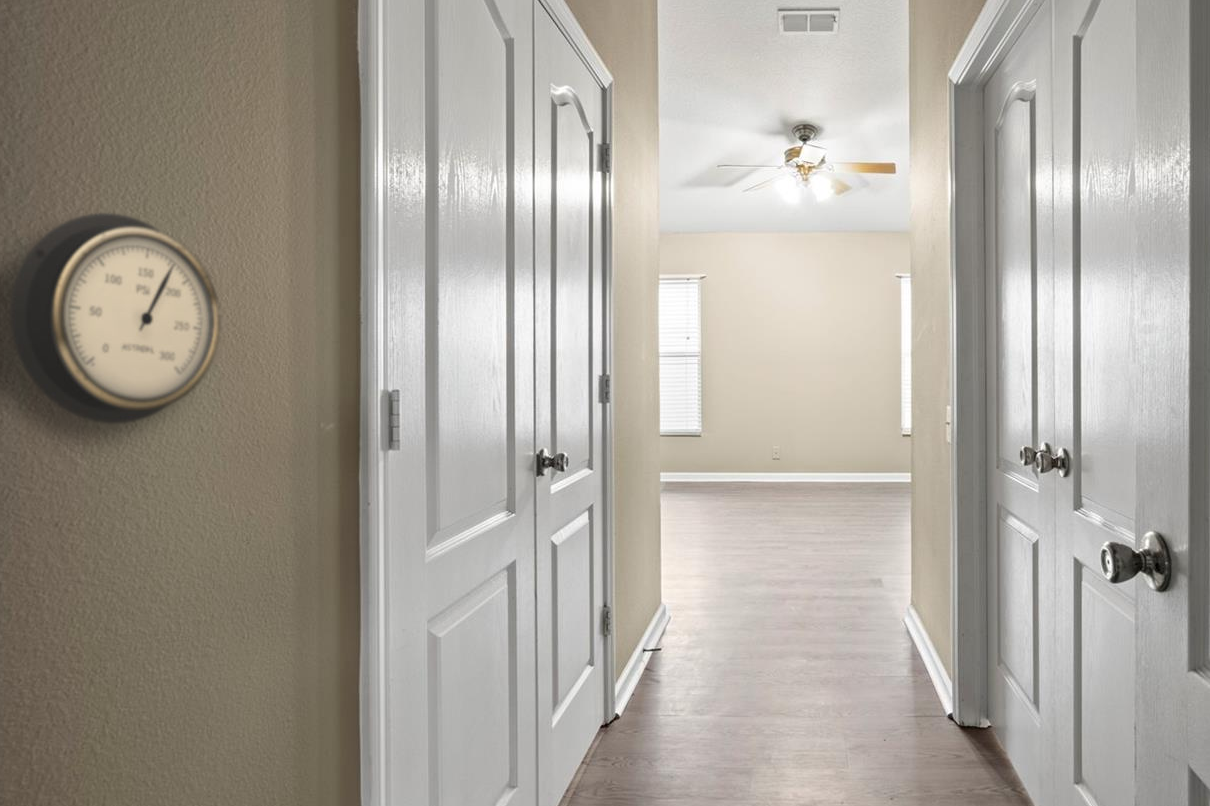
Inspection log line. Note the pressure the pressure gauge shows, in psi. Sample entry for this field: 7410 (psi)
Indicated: 175 (psi)
